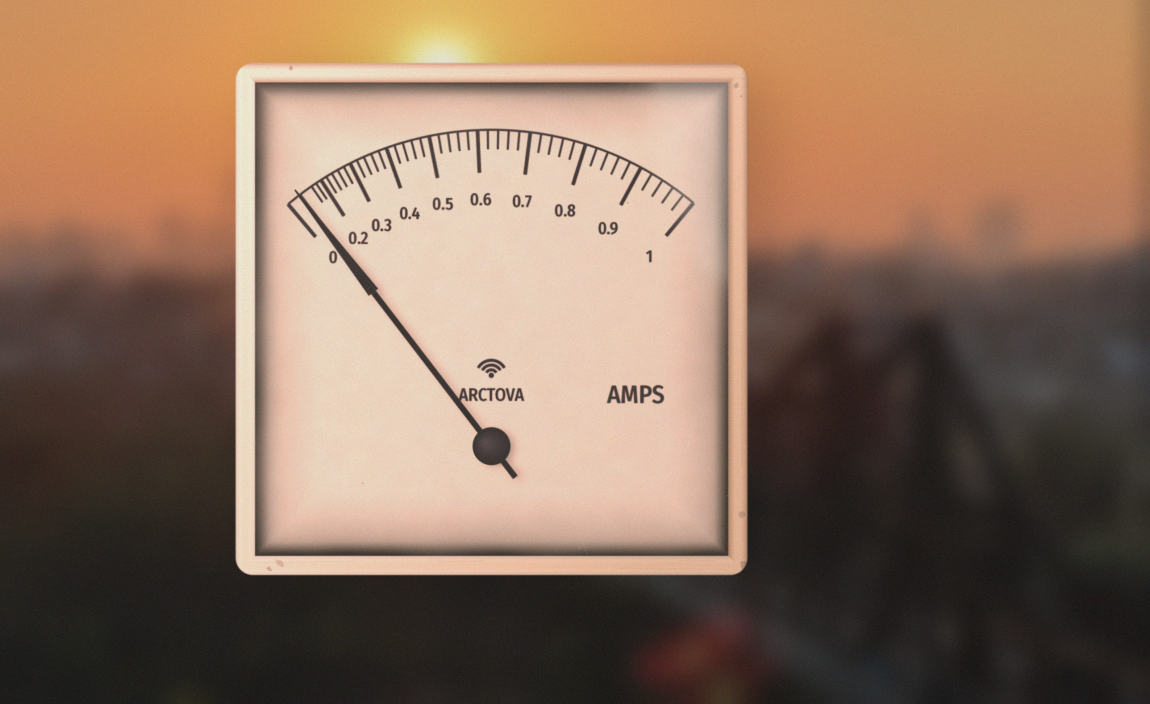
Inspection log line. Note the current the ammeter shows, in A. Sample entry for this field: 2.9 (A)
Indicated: 0.1 (A)
